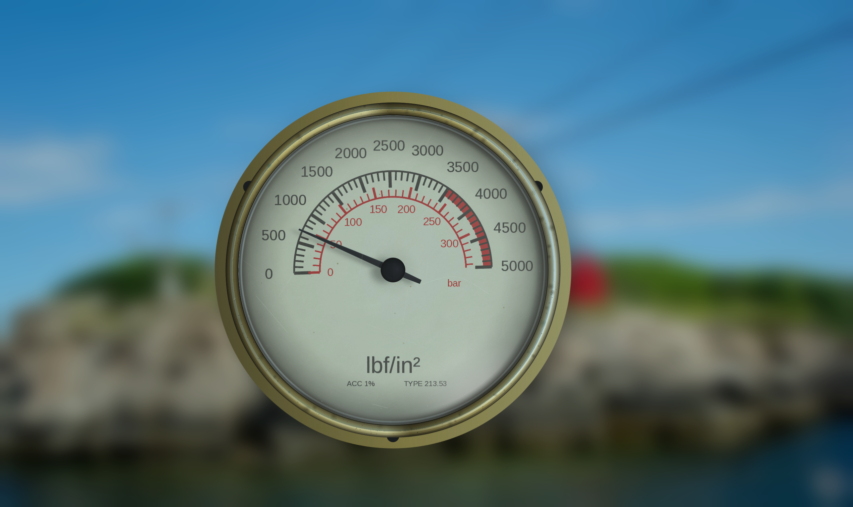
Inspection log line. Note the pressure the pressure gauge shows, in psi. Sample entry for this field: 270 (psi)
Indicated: 700 (psi)
